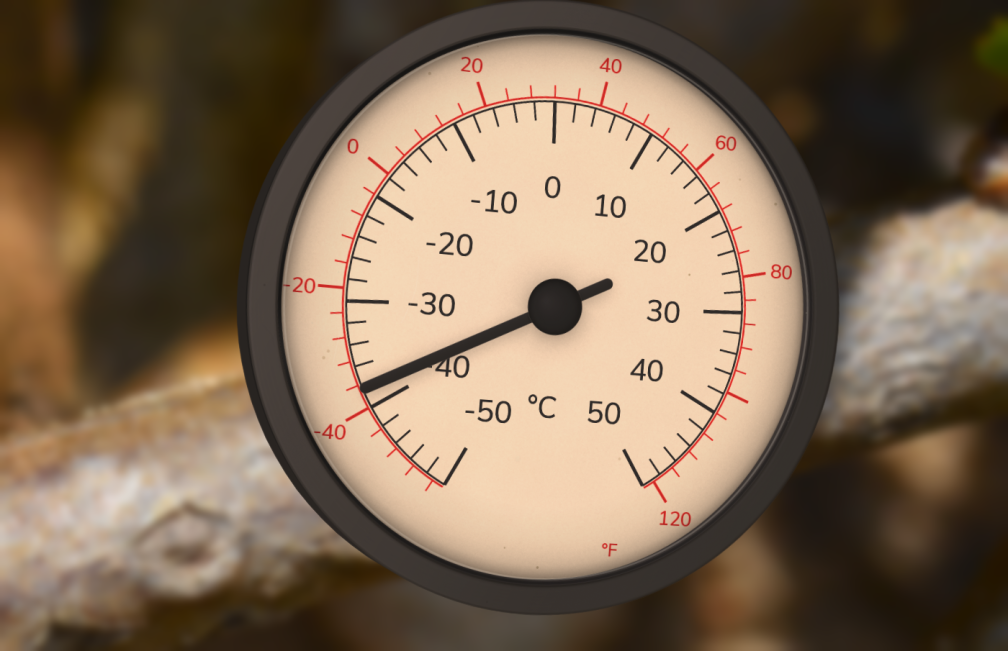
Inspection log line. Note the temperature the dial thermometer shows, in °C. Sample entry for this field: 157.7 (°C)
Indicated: -38 (°C)
